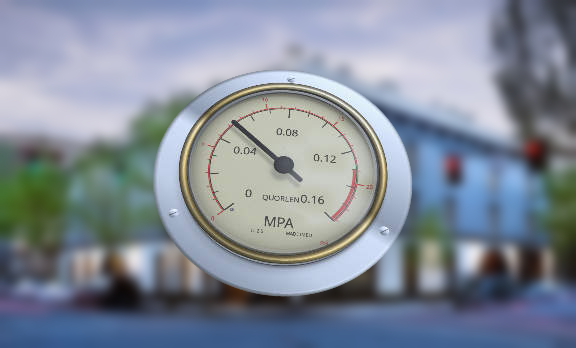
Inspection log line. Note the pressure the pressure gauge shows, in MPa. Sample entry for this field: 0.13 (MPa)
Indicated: 0.05 (MPa)
